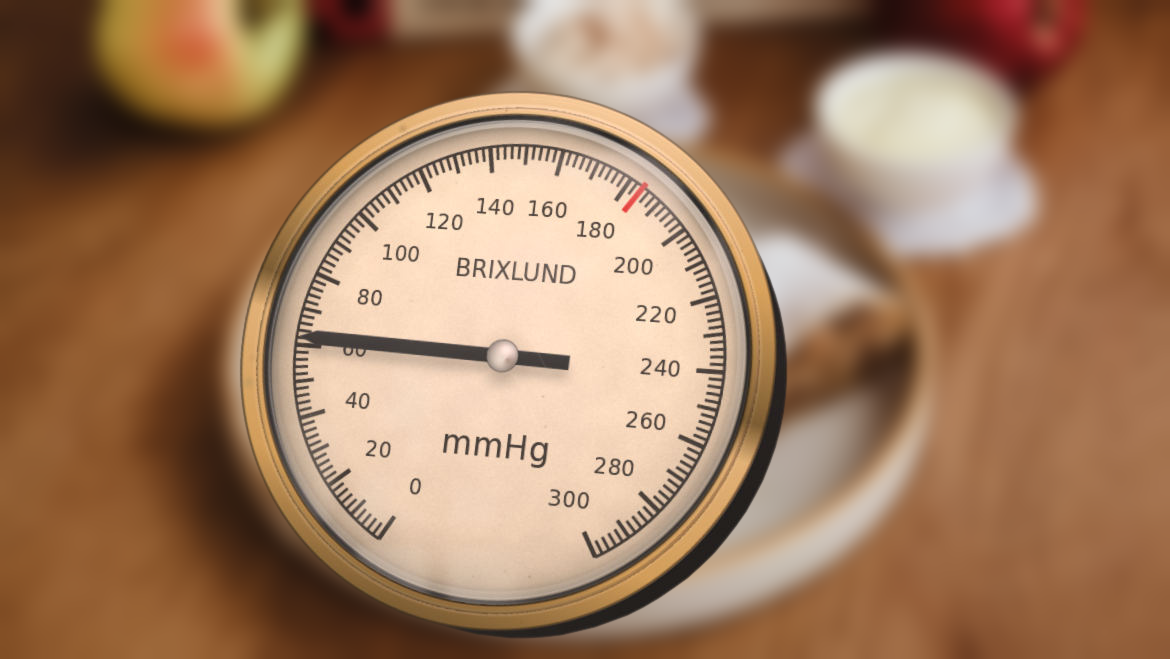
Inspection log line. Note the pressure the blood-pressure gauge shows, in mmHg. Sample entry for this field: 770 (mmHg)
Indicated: 62 (mmHg)
